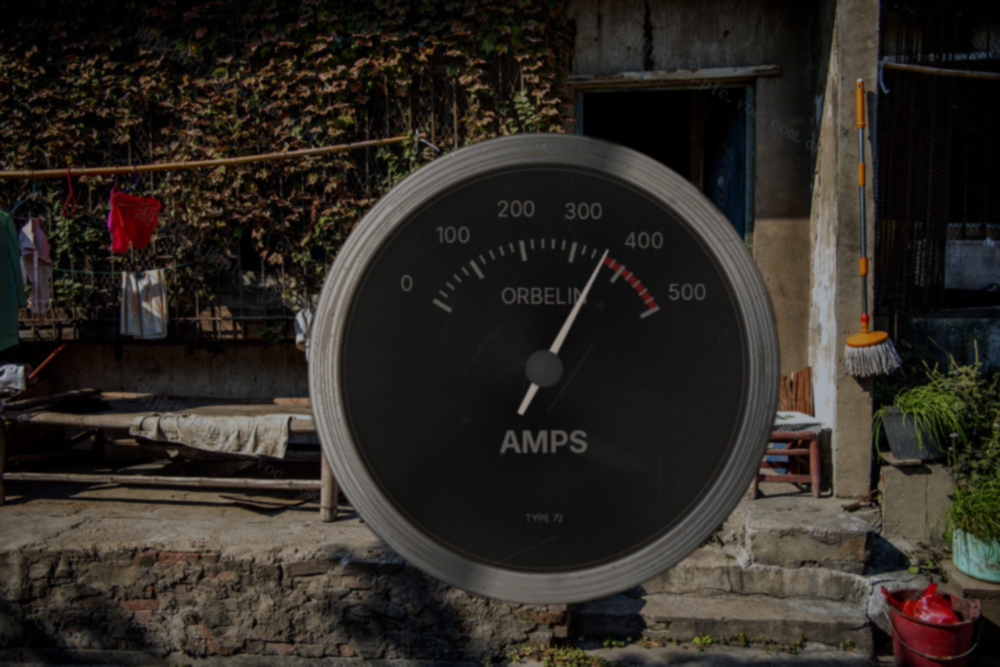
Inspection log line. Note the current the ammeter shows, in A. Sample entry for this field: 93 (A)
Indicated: 360 (A)
